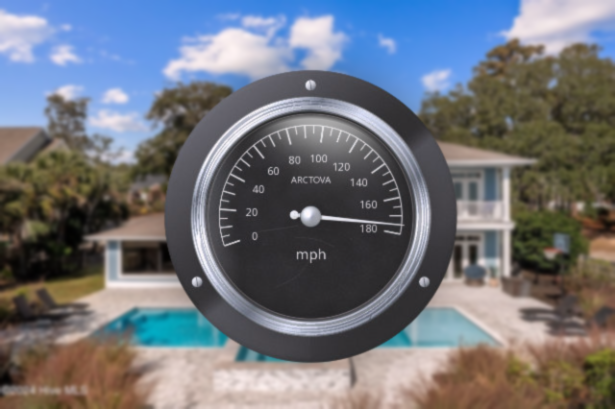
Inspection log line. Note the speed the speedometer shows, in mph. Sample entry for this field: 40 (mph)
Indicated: 175 (mph)
